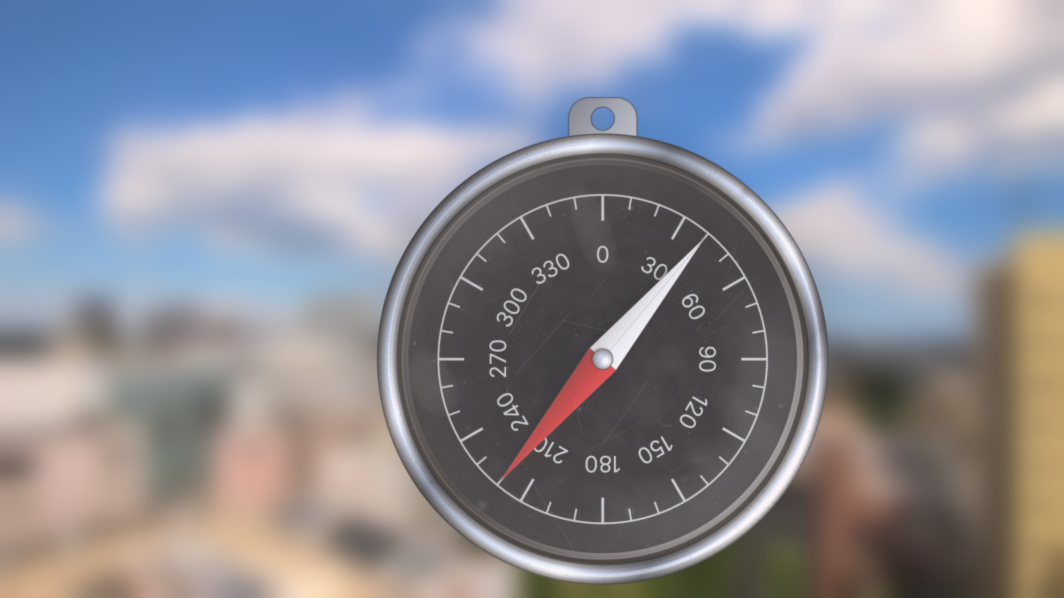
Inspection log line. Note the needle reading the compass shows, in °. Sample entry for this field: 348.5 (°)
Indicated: 220 (°)
